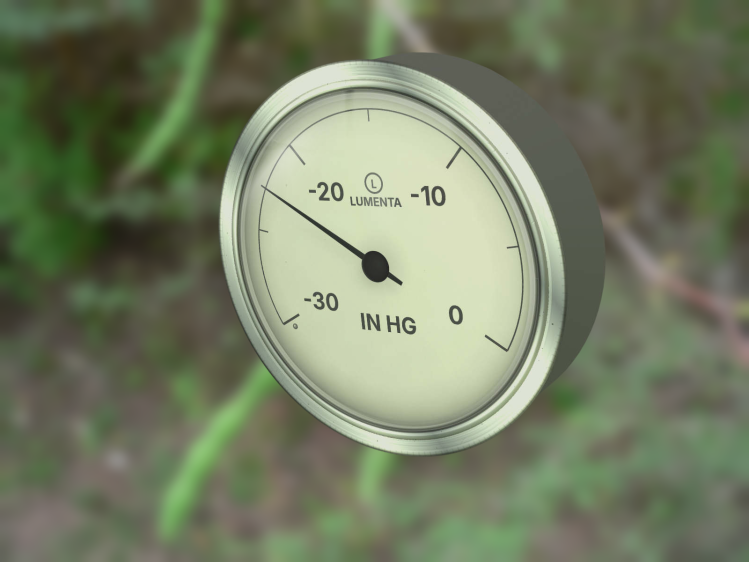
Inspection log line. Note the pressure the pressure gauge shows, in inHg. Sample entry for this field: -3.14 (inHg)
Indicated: -22.5 (inHg)
